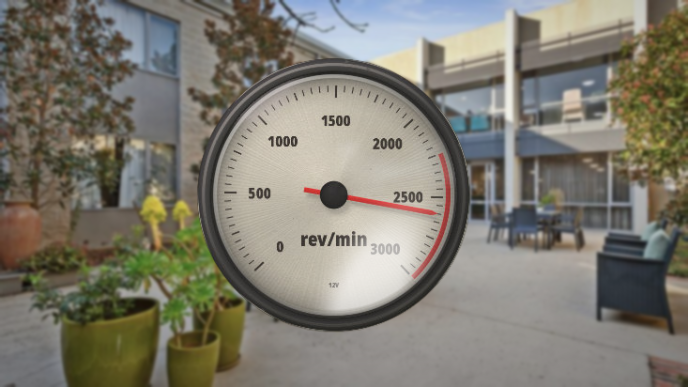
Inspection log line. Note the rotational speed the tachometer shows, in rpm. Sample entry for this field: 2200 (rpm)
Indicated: 2600 (rpm)
